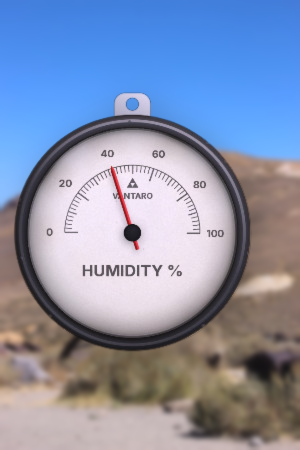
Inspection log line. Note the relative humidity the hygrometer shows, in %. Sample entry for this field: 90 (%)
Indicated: 40 (%)
